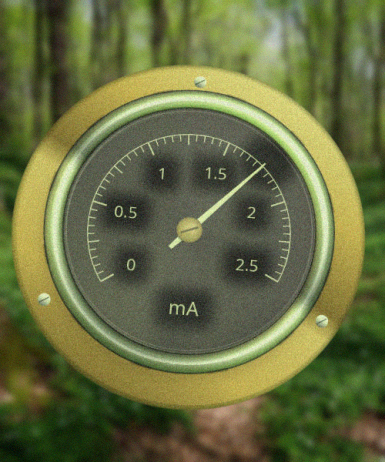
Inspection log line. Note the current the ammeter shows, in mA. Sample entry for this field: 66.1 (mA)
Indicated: 1.75 (mA)
